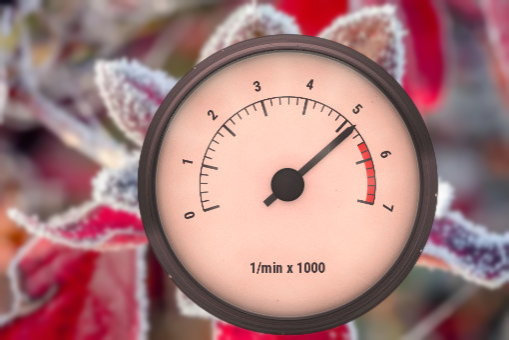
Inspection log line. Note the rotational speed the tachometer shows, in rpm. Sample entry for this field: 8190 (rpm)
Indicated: 5200 (rpm)
